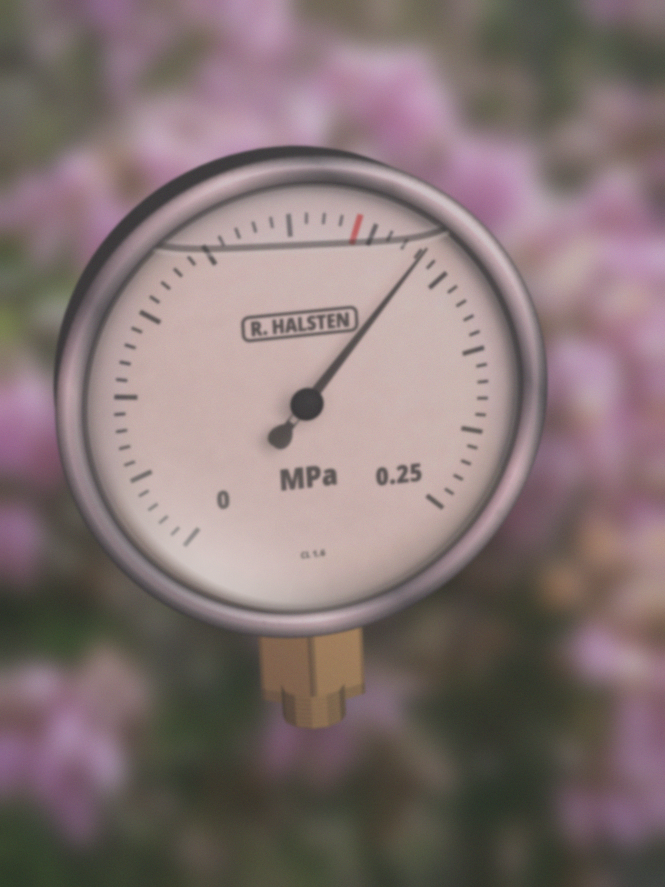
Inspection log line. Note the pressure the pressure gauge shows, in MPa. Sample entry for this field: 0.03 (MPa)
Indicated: 0.165 (MPa)
